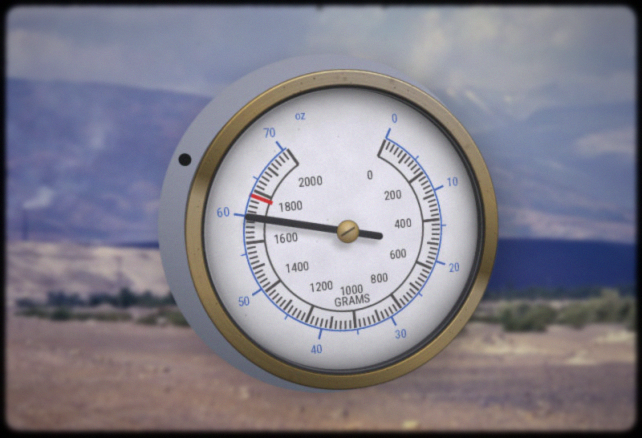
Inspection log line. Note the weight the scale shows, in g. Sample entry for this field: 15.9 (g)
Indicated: 1700 (g)
